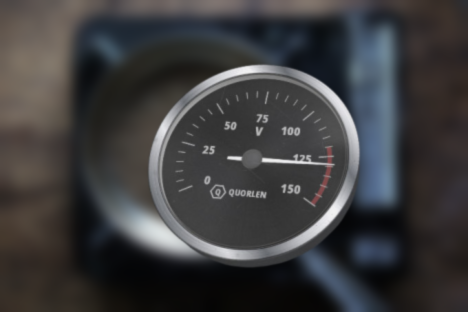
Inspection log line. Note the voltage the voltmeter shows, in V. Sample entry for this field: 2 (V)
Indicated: 130 (V)
